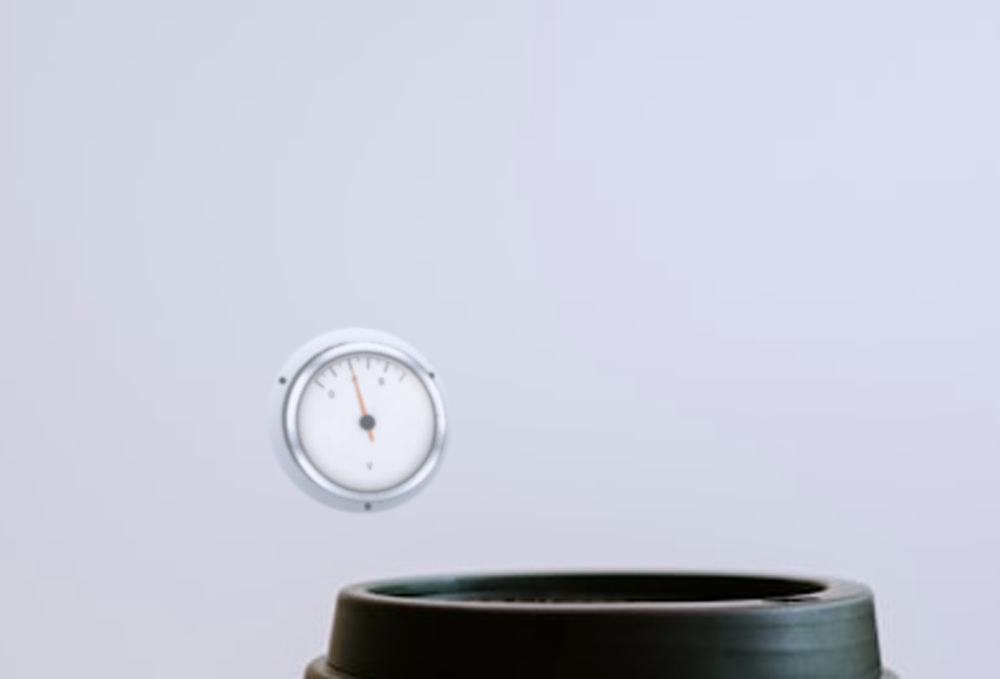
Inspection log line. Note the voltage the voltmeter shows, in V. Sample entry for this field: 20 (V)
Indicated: 4 (V)
